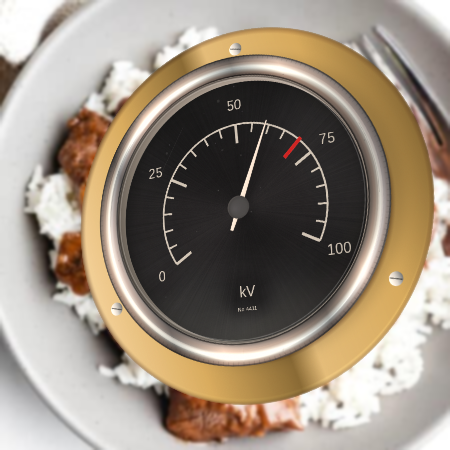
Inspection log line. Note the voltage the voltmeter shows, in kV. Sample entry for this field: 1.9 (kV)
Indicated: 60 (kV)
